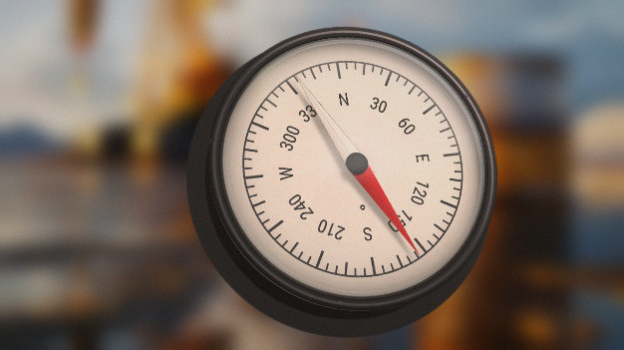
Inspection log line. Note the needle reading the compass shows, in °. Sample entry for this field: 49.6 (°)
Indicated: 155 (°)
